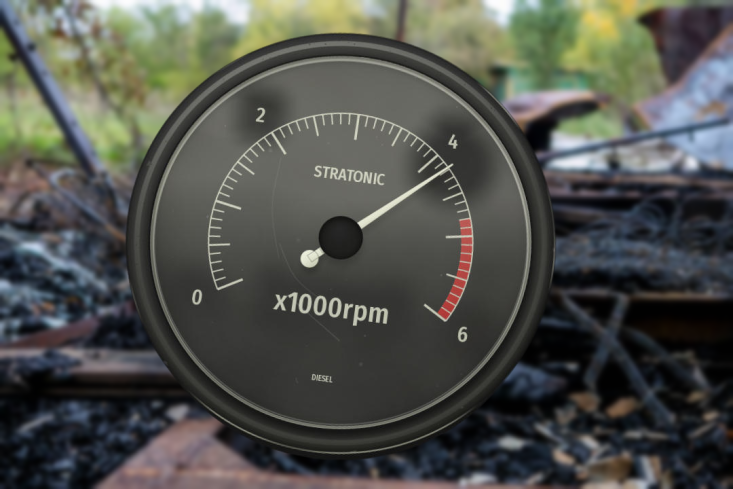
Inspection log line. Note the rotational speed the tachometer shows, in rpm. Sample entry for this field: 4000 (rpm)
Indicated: 4200 (rpm)
